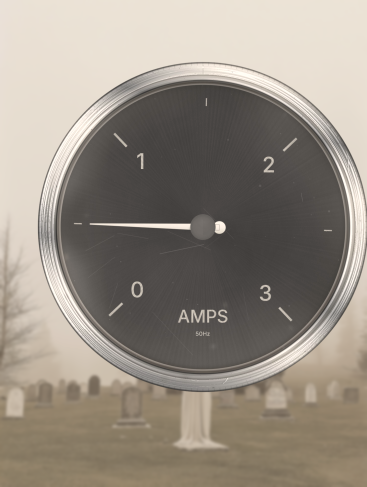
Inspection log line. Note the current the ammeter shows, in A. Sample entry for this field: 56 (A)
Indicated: 0.5 (A)
